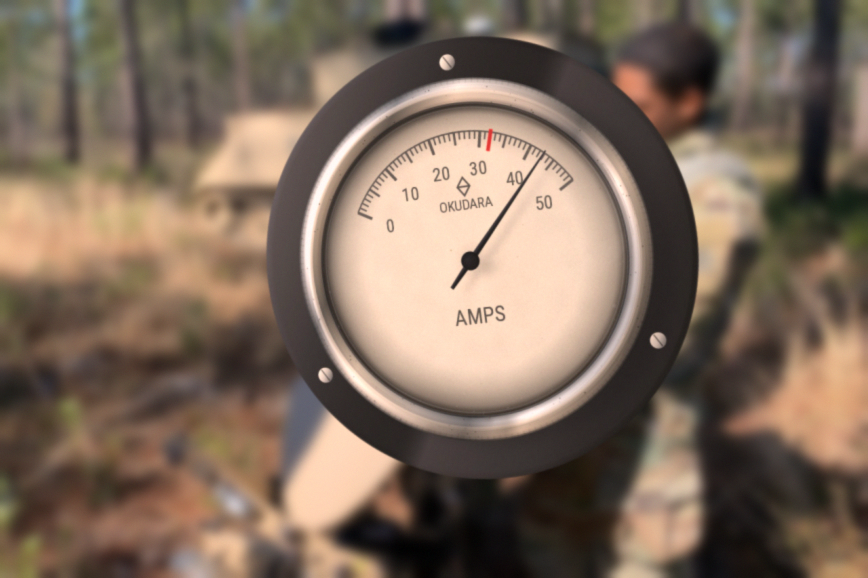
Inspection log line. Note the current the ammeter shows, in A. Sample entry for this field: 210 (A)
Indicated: 43 (A)
